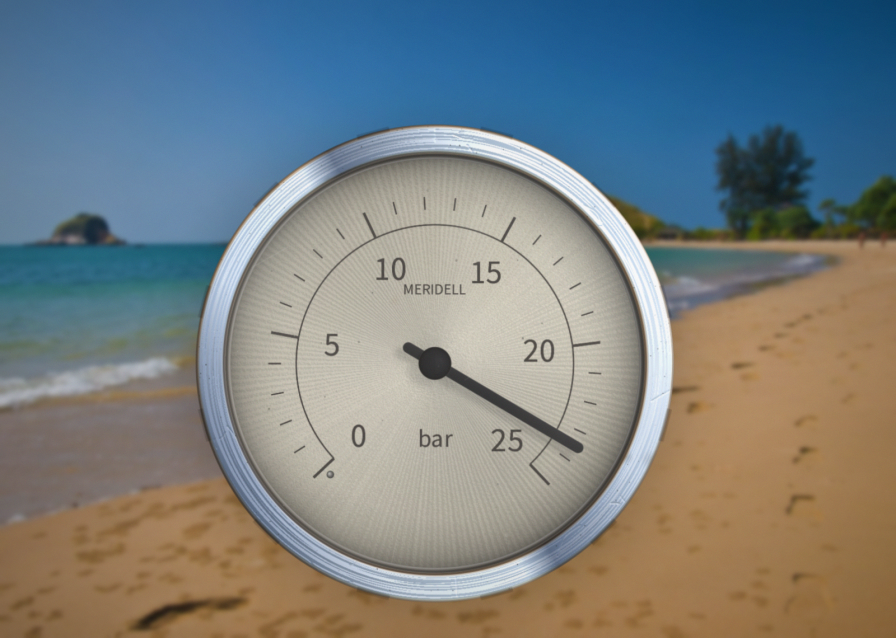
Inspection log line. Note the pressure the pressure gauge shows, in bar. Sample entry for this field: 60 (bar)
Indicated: 23.5 (bar)
